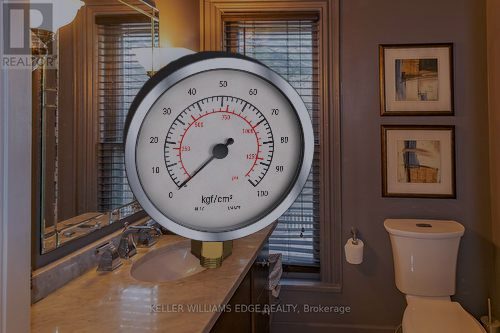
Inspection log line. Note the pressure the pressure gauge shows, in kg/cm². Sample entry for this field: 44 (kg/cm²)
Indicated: 0 (kg/cm²)
